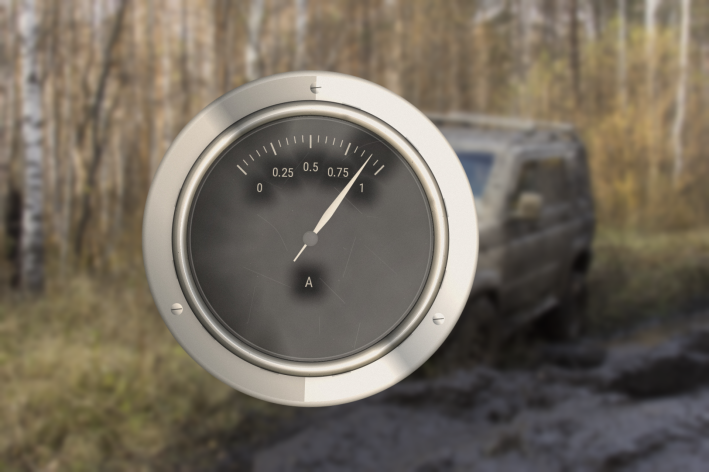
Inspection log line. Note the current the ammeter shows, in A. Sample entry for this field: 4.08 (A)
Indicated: 0.9 (A)
